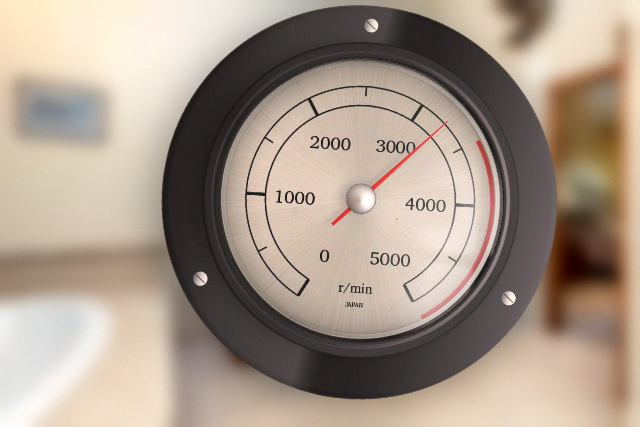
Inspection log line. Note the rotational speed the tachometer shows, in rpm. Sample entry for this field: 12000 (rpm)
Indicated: 3250 (rpm)
